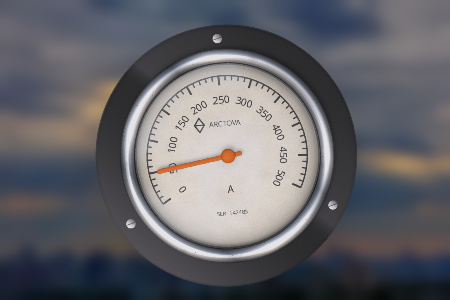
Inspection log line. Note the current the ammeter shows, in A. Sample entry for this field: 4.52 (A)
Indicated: 50 (A)
